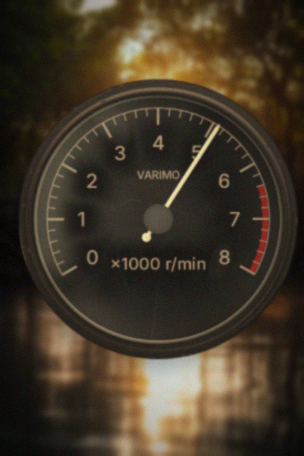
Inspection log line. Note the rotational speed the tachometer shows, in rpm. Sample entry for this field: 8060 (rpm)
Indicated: 5100 (rpm)
